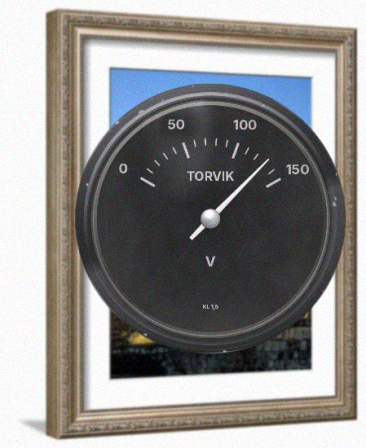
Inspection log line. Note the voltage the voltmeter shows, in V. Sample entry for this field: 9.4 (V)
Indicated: 130 (V)
